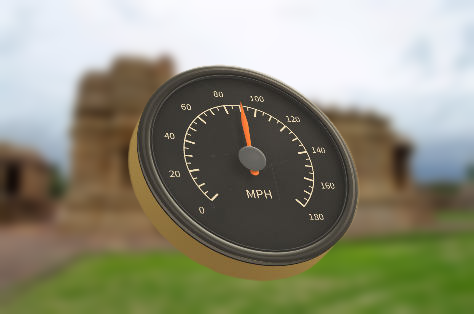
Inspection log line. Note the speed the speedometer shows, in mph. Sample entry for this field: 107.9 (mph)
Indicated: 90 (mph)
